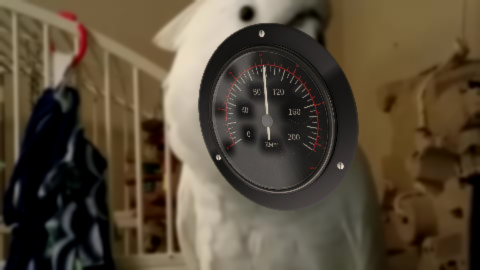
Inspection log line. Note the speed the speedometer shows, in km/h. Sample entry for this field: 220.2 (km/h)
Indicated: 100 (km/h)
